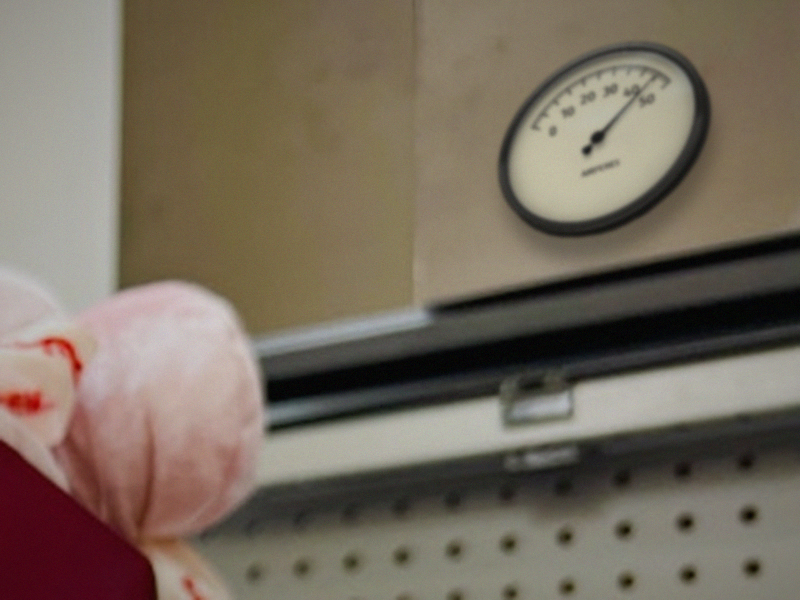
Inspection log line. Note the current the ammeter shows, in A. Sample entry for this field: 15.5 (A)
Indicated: 45 (A)
